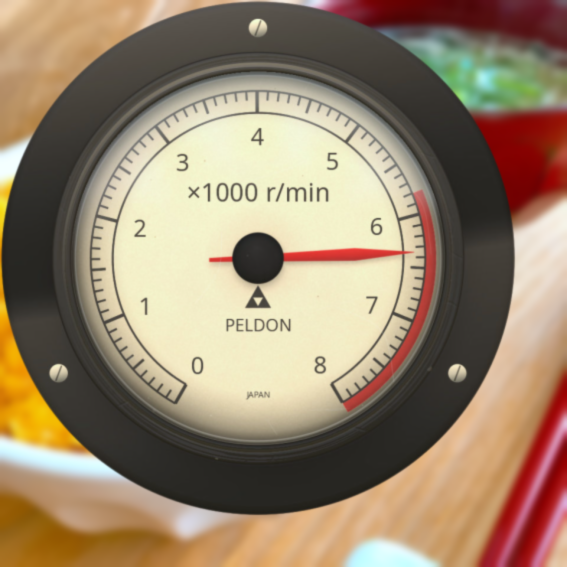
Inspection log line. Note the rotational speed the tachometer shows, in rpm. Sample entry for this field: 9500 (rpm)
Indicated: 6350 (rpm)
